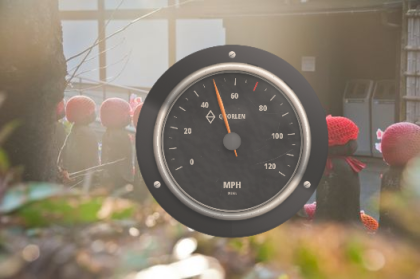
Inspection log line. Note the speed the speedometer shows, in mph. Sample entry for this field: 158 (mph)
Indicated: 50 (mph)
